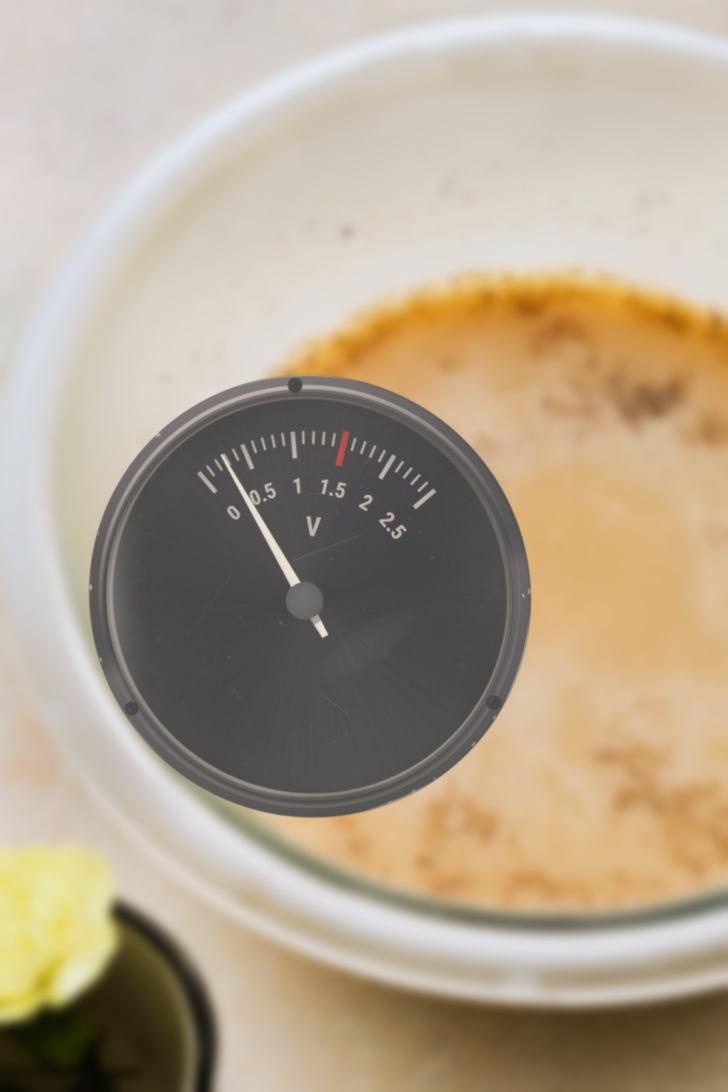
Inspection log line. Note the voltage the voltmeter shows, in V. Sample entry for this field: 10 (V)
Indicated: 0.3 (V)
